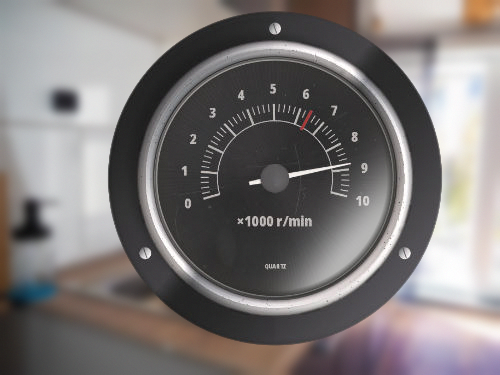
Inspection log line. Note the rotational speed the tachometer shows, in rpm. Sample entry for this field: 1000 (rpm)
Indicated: 8800 (rpm)
